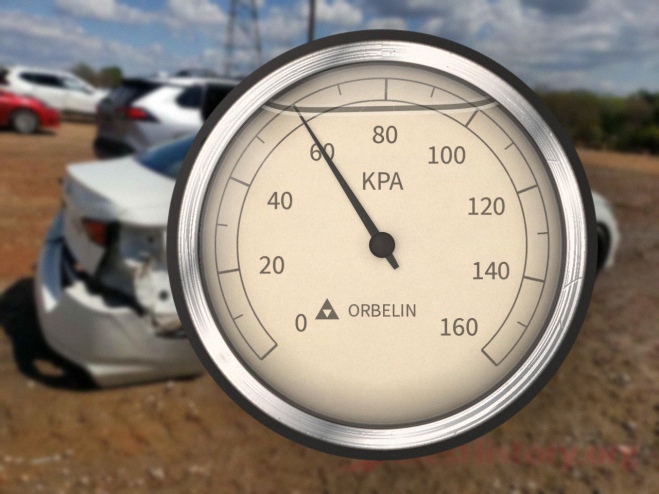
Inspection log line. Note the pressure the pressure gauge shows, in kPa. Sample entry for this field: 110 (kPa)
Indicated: 60 (kPa)
